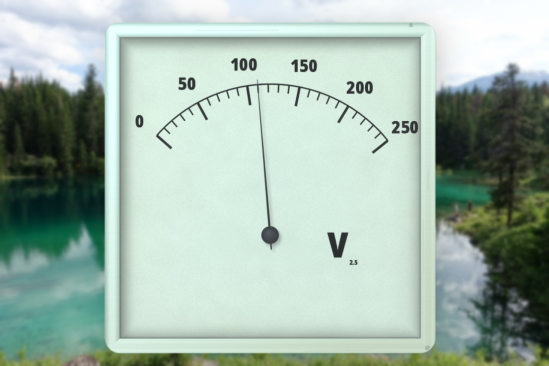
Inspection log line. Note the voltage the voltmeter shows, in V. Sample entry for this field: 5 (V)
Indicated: 110 (V)
